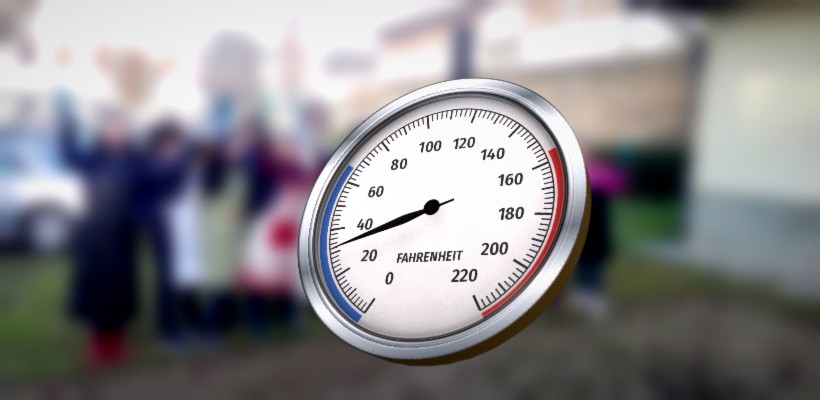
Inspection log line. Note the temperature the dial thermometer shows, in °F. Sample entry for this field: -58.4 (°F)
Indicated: 30 (°F)
